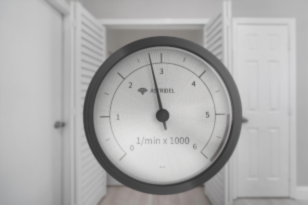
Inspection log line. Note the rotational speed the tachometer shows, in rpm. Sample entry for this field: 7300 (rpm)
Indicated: 2750 (rpm)
